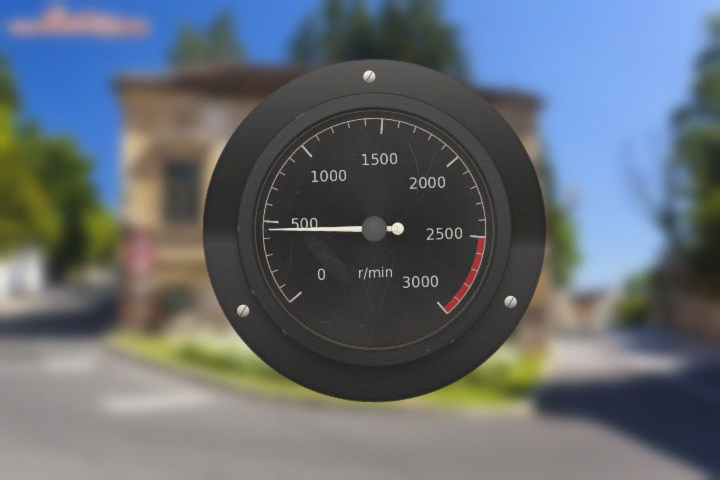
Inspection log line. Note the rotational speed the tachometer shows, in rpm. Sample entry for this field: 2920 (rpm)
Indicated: 450 (rpm)
